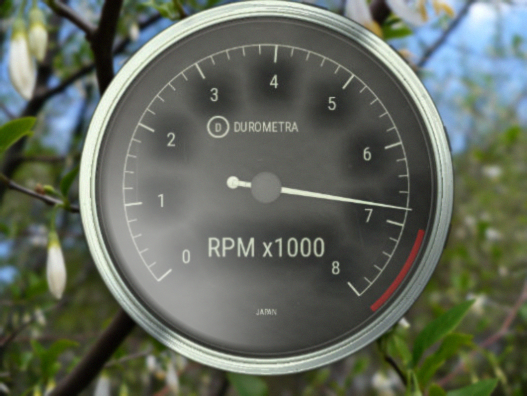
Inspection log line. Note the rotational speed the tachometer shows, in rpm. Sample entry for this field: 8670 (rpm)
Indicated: 6800 (rpm)
